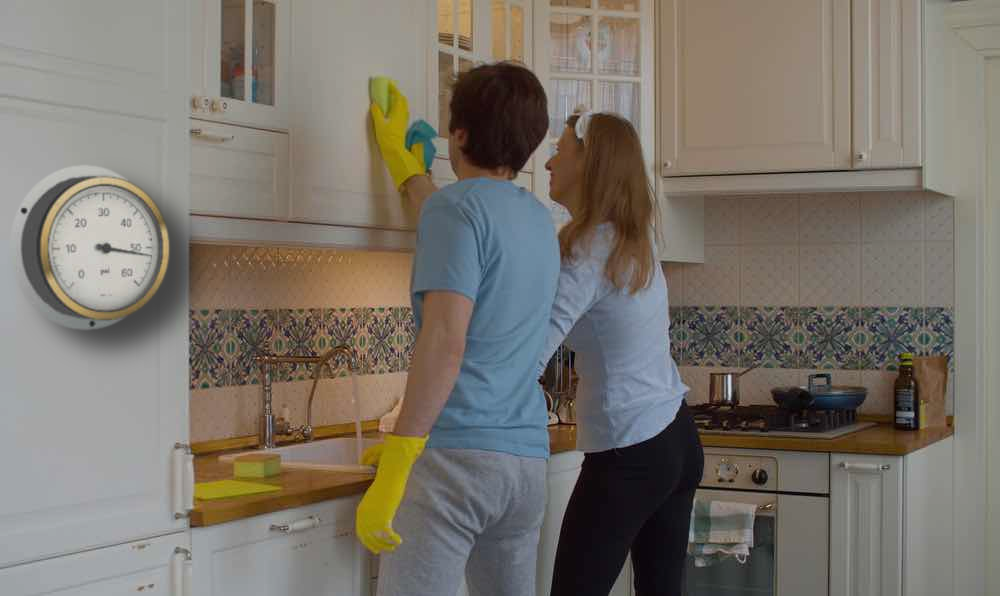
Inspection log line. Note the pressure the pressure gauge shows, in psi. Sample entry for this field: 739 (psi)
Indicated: 52 (psi)
